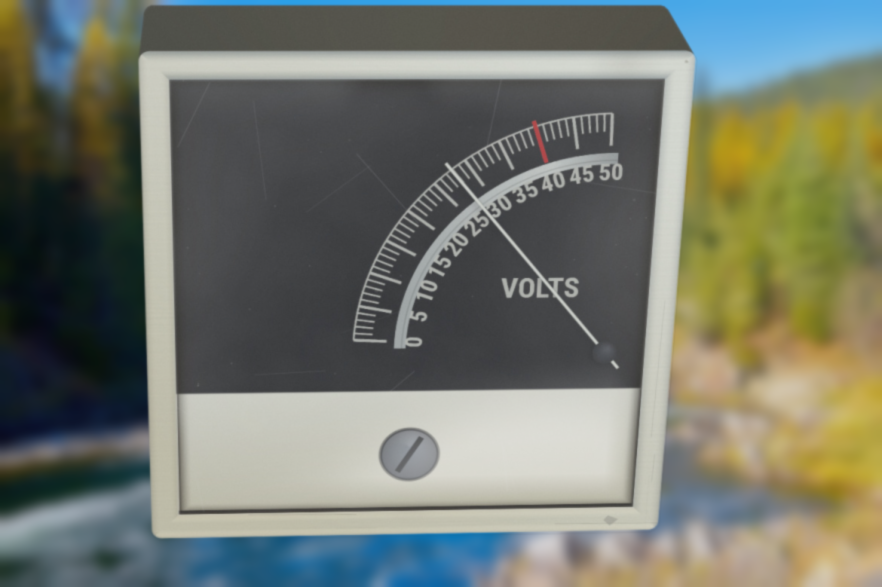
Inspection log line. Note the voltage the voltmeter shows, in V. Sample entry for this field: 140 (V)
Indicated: 28 (V)
